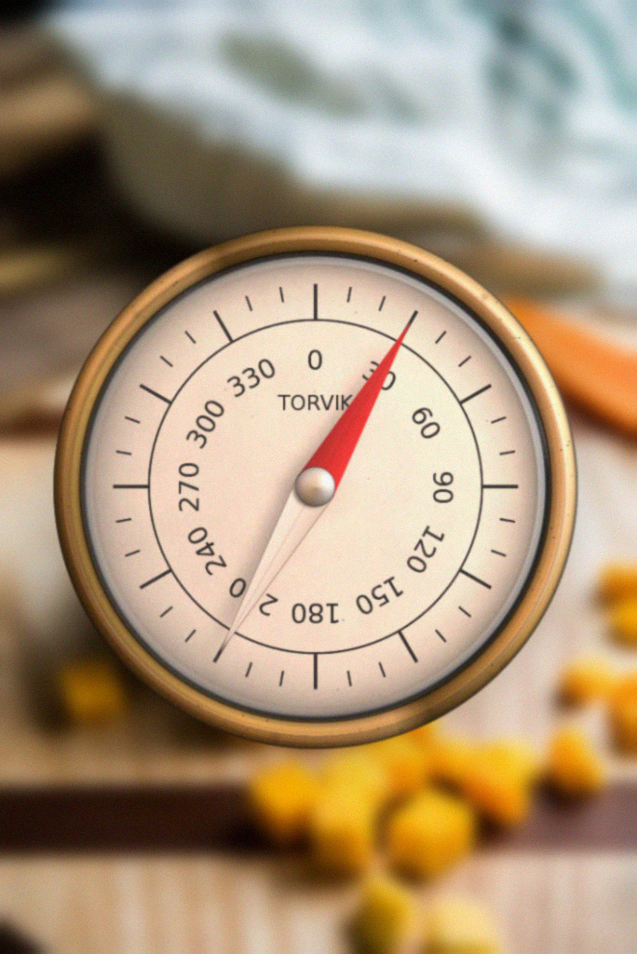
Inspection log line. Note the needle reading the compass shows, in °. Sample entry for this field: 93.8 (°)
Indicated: 30 (°)
